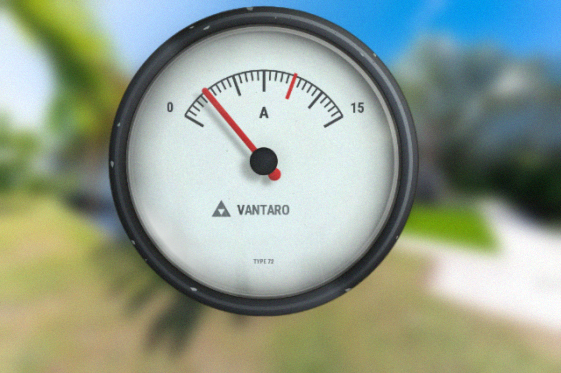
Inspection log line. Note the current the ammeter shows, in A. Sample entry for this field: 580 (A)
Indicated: 2.5 (A)
